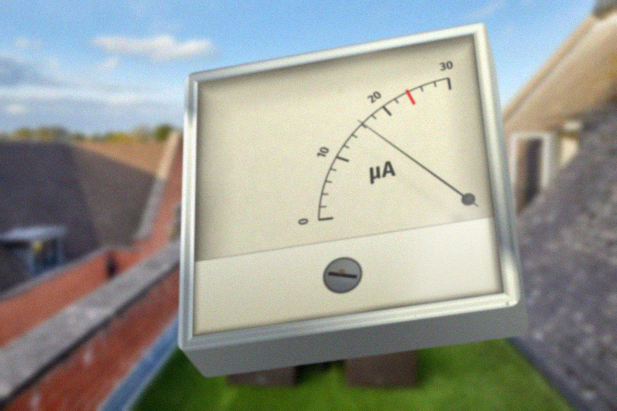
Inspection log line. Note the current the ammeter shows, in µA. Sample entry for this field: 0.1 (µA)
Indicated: 16 (µA)
